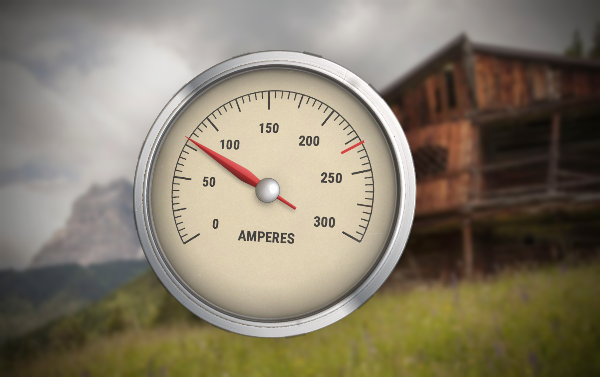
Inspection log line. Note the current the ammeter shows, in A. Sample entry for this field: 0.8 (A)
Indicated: 80 (A)
